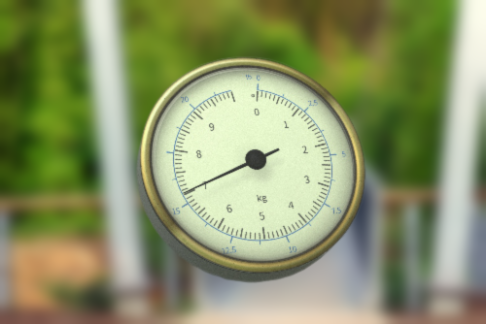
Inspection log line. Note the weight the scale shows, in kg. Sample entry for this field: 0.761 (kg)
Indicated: 7 (kg)
